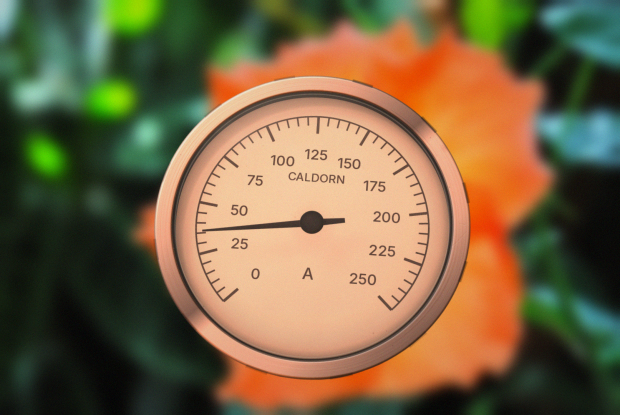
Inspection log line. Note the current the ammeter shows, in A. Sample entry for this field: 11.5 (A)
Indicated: 35 (A)
